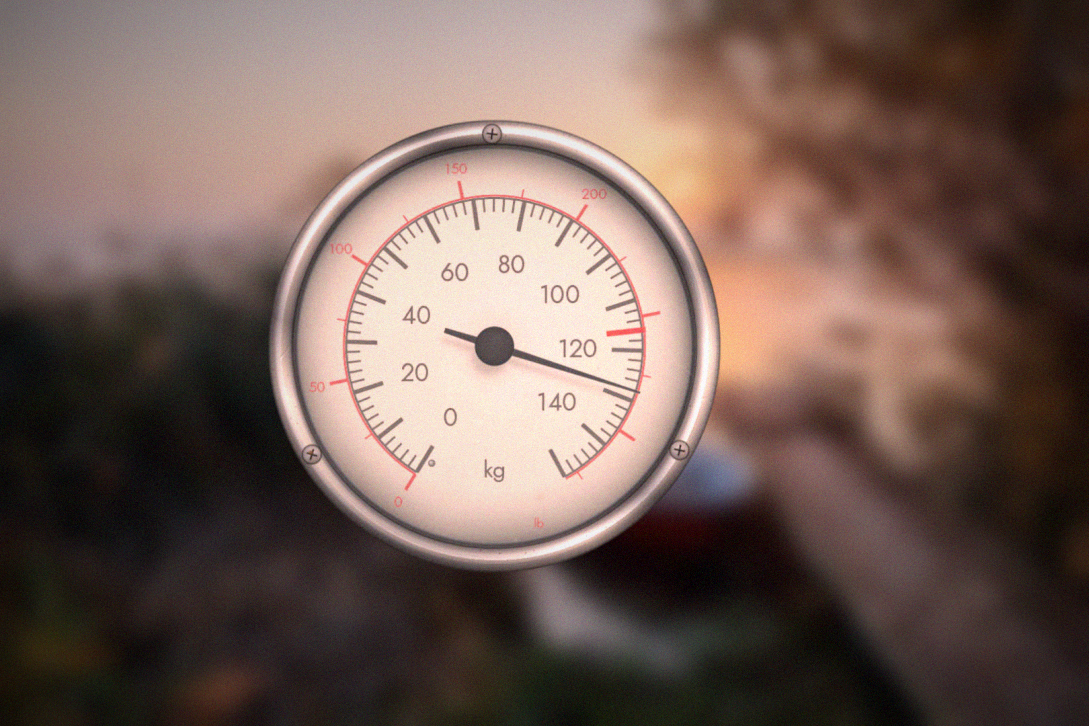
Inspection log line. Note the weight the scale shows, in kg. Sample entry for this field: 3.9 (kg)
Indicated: 128 (kg)
